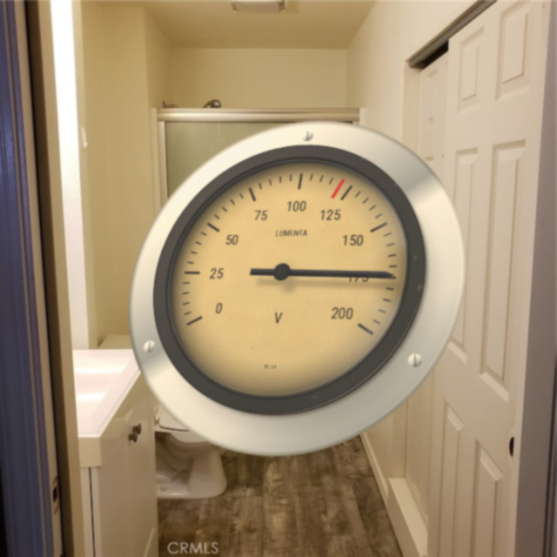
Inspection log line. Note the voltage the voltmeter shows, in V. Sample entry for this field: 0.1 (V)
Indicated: 175 (V)
